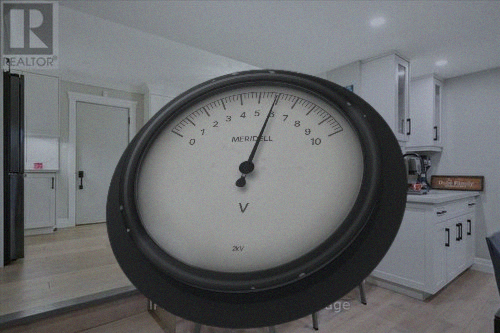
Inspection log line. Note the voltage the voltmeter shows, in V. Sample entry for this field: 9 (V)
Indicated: 6 (V)
